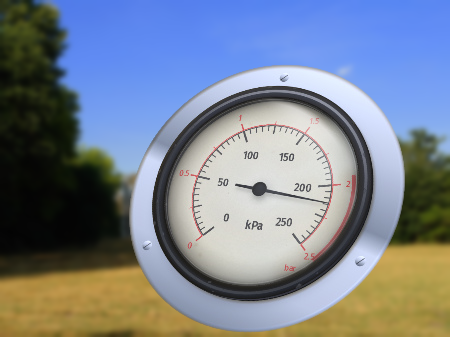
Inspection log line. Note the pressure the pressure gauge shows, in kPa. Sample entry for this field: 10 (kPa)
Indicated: 215 (kPa)
